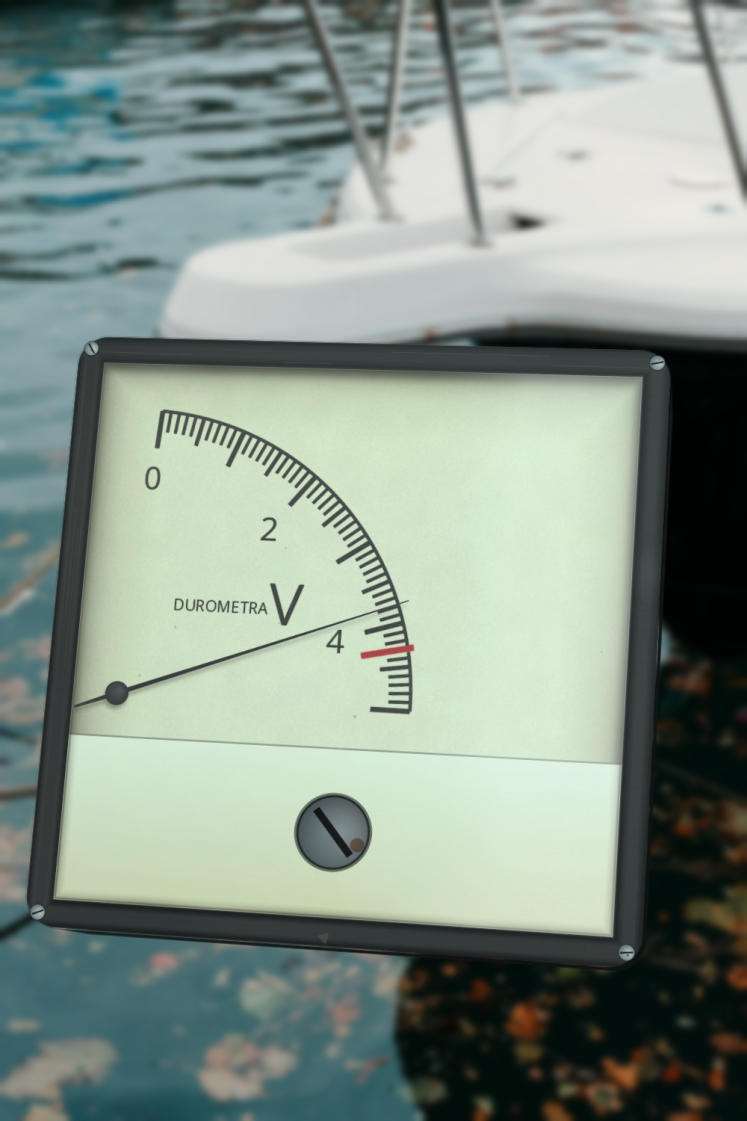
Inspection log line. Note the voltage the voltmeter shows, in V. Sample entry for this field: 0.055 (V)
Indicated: 3.8 (V)
